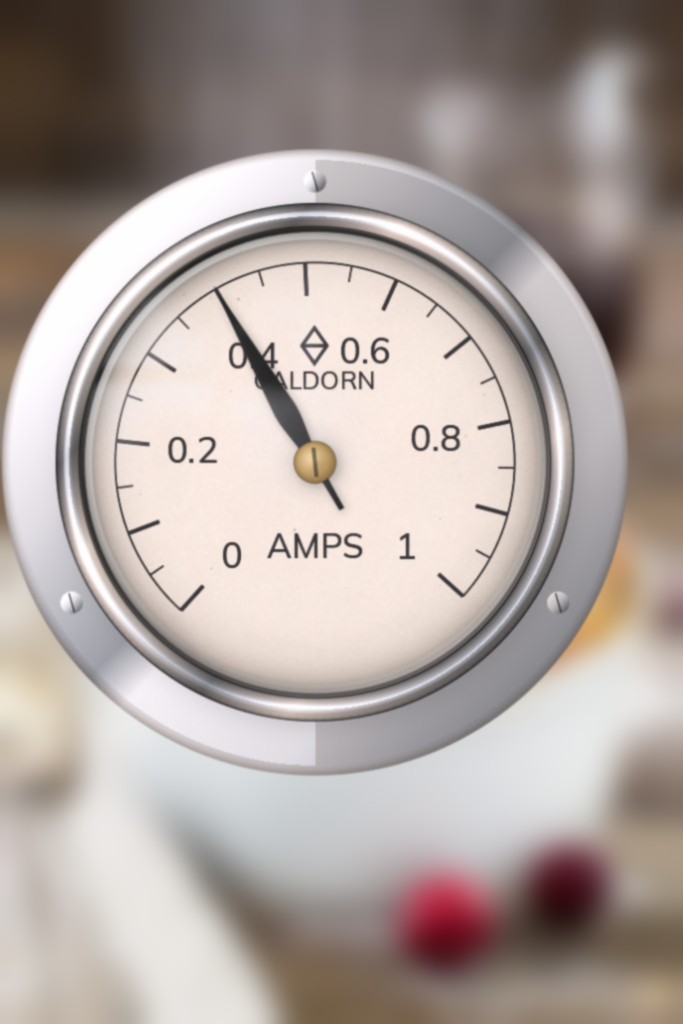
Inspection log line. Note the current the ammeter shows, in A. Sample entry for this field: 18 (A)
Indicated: 0.4 (A)
